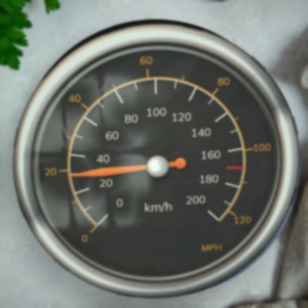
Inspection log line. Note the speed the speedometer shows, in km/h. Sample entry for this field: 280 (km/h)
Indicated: 30 (km/h)
